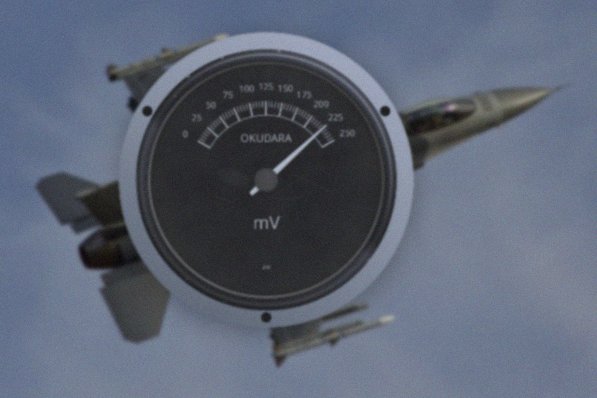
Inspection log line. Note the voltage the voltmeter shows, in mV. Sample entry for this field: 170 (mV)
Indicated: 225 (mV)
